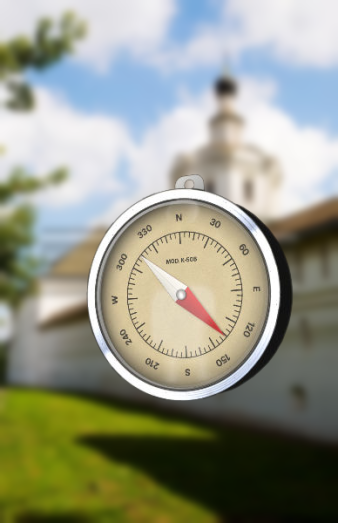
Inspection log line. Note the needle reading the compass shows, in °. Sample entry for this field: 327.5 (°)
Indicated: 135 (°)
